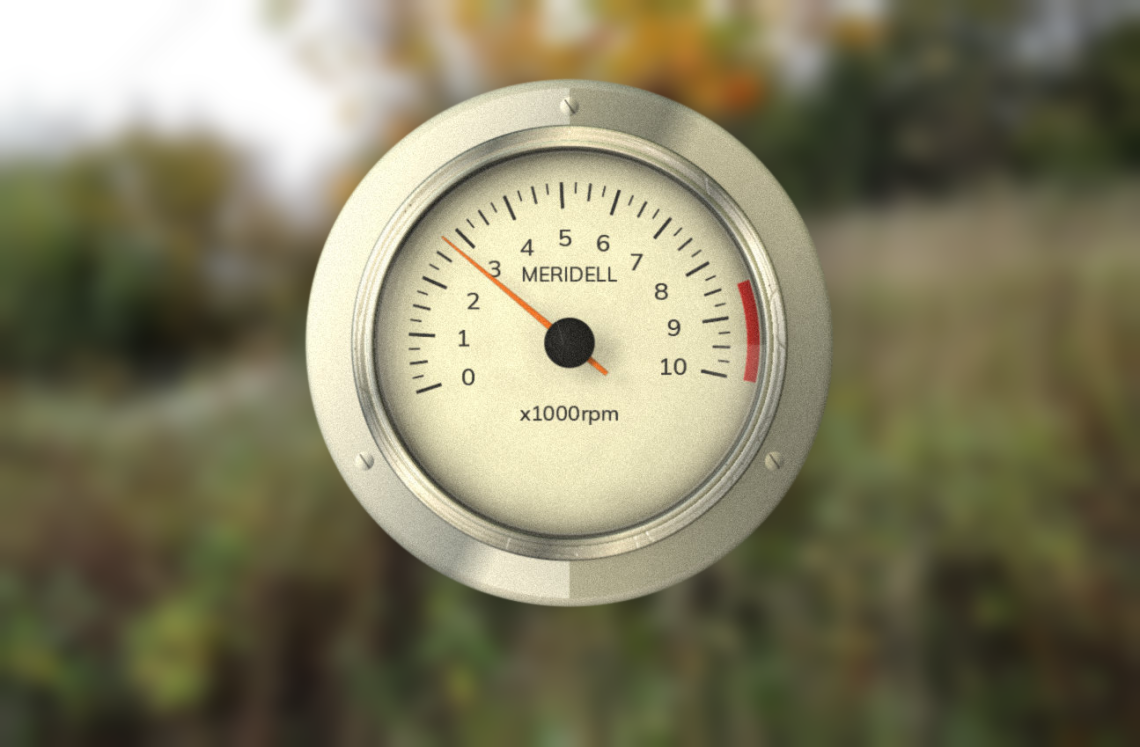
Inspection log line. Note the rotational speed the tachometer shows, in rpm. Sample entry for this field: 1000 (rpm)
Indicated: 2750 (rpm)
